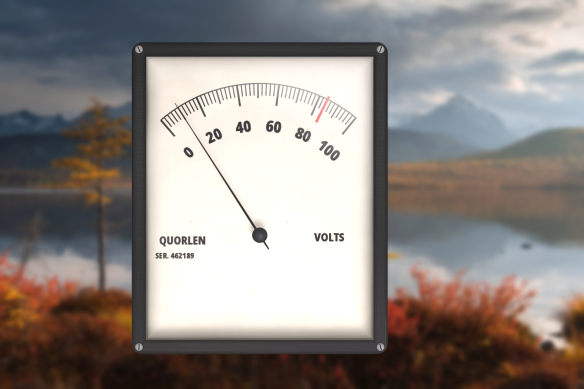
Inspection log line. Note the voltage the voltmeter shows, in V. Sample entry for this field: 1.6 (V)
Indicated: 10 (V)
